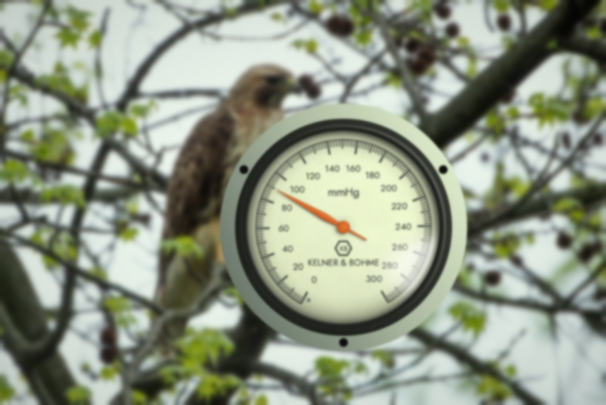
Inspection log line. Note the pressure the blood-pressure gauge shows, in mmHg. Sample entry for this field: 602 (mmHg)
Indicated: 90 (mmHg)
